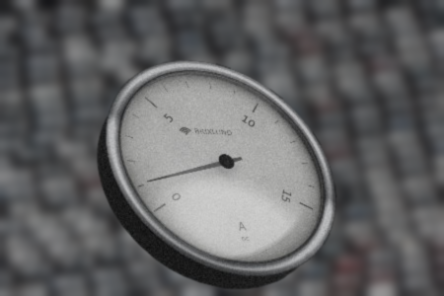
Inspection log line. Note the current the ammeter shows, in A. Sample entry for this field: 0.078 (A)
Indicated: 1 (A)
